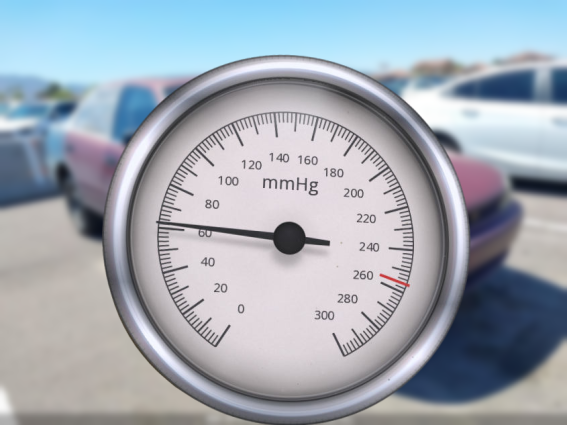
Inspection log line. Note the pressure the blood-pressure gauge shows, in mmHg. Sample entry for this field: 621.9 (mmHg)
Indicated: 62 (mmHg)
